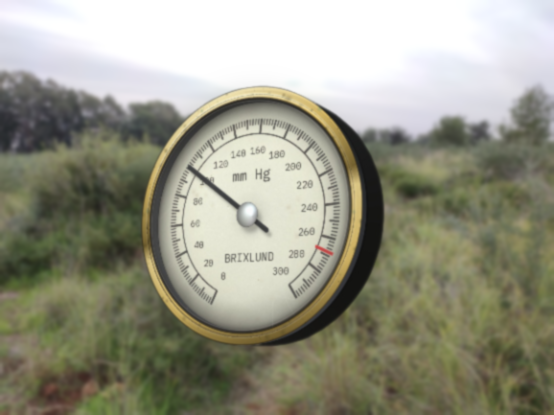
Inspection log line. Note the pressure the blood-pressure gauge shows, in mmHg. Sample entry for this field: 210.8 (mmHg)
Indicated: 100 (mmHg)
